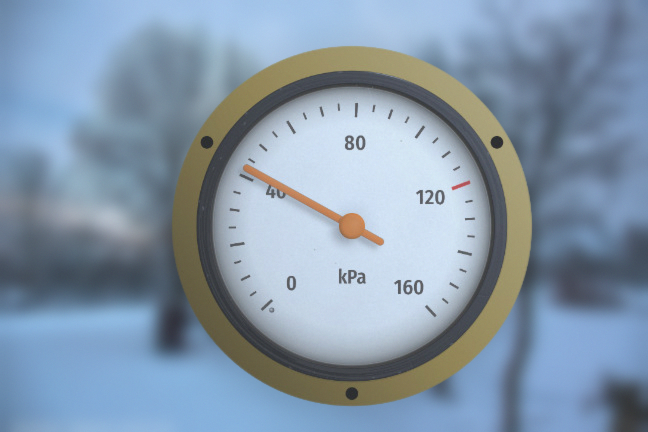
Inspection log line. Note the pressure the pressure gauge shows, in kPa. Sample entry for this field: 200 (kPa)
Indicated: 42.5 (kPa)
